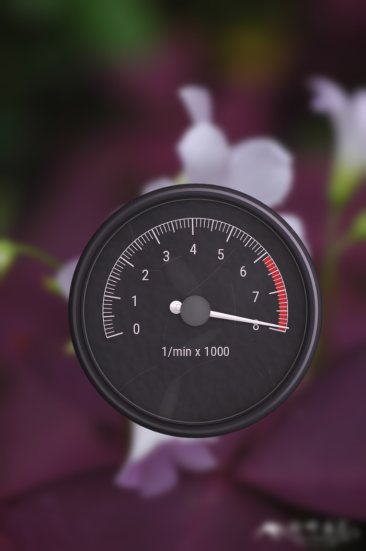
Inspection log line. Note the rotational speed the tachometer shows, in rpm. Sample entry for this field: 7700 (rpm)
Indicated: 7900 (rpm)
